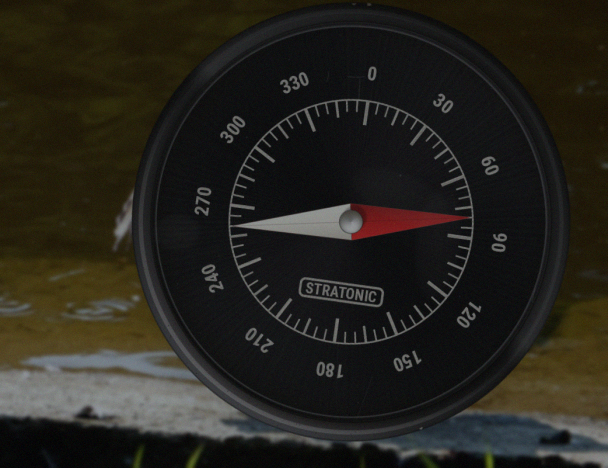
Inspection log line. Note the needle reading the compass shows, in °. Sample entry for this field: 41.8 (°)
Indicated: 80 (°)
